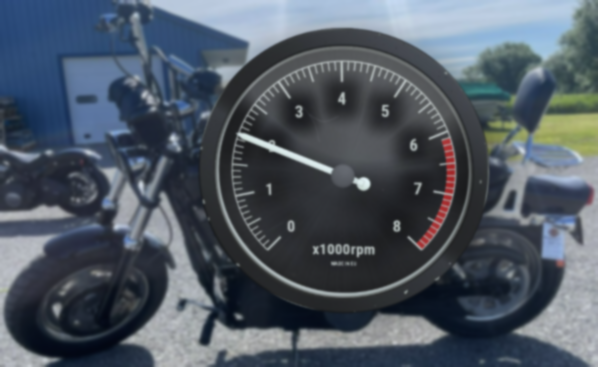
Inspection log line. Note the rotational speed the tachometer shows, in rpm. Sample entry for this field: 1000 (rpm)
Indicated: 2000 (rpm)
